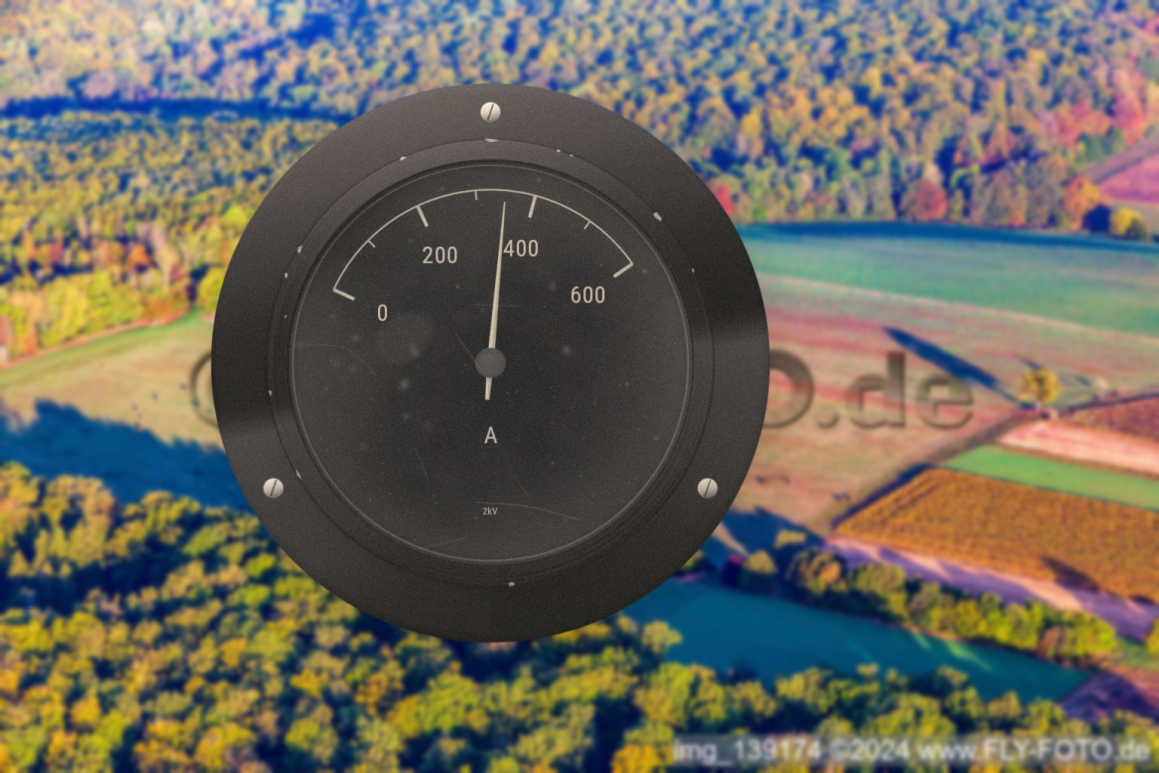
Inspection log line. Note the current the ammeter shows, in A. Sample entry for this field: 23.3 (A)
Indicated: 350 (A)
